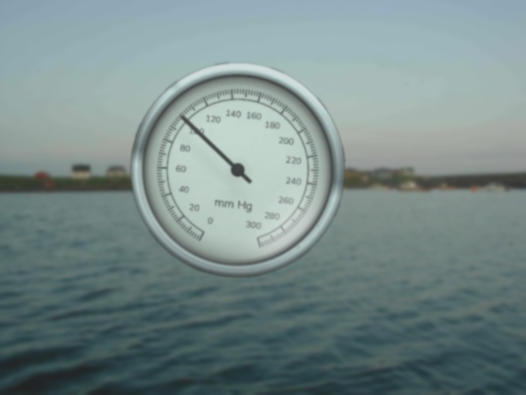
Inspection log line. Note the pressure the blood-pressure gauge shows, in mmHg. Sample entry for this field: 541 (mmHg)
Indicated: 100 (mmHg)
